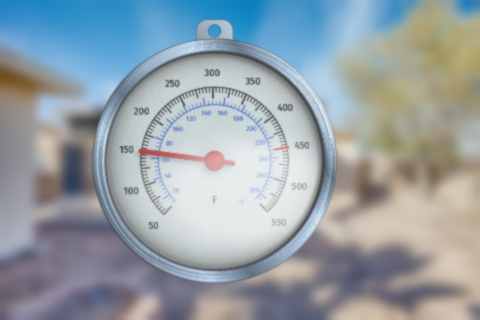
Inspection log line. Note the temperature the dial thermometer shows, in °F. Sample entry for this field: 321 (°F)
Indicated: 150 (°F)
